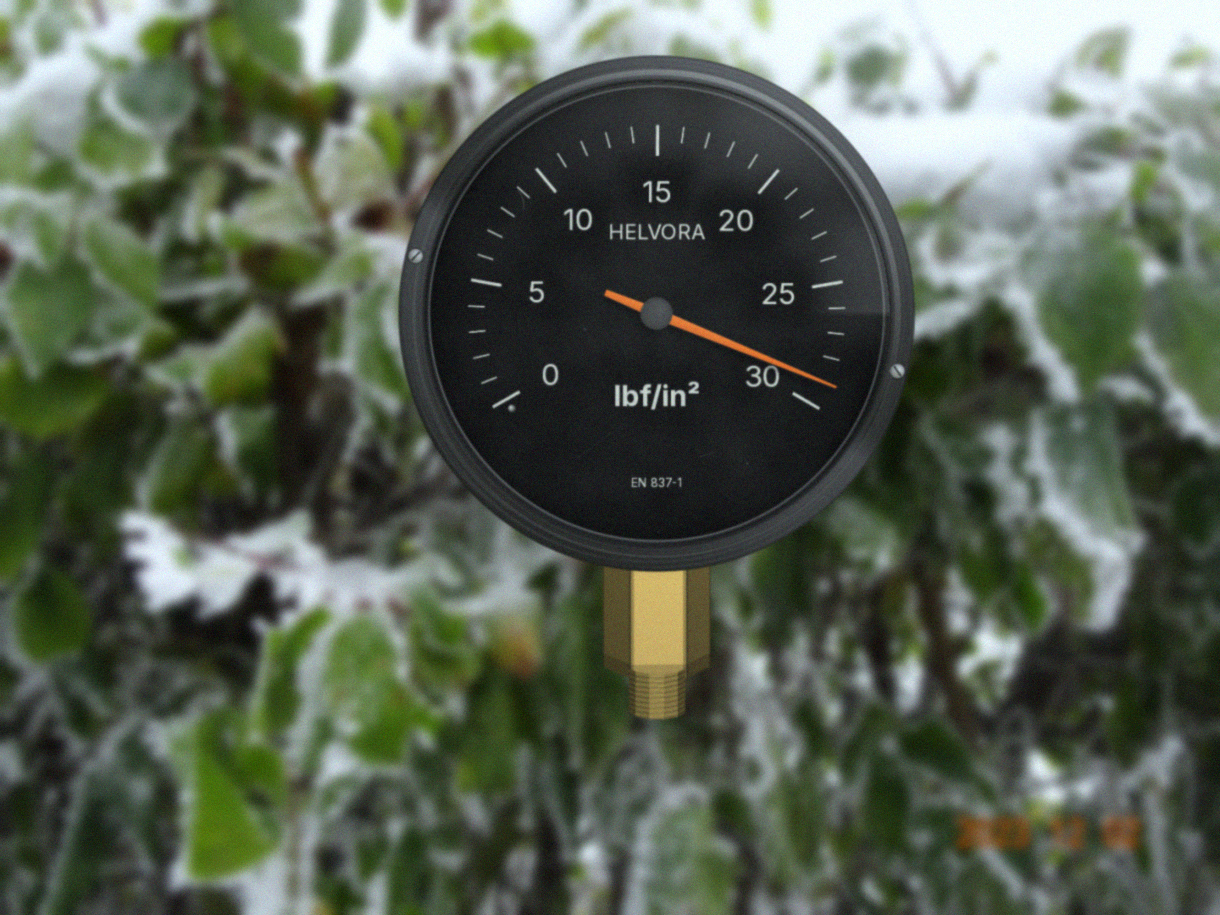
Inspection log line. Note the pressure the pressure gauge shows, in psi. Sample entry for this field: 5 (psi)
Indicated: 29 (psi)
